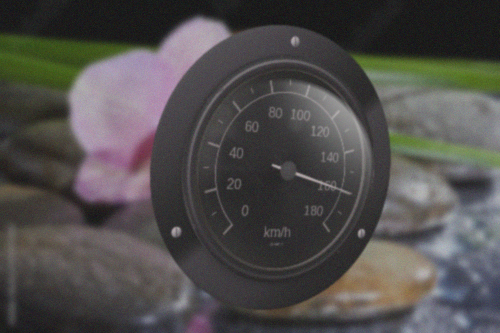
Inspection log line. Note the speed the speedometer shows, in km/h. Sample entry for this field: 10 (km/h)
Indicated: 160 (km/h)
